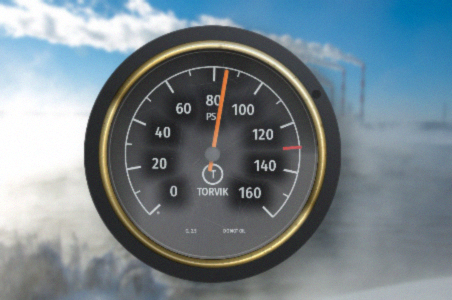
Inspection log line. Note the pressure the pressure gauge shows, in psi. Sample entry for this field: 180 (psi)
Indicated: 85 (psi)
